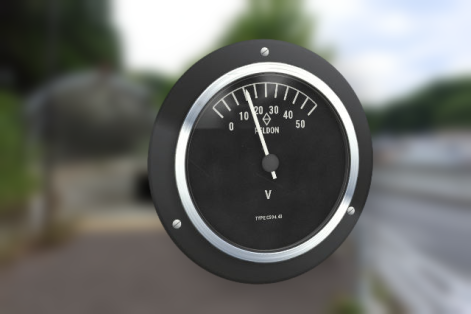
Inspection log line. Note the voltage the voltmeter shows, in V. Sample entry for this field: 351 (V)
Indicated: 15 (V)
